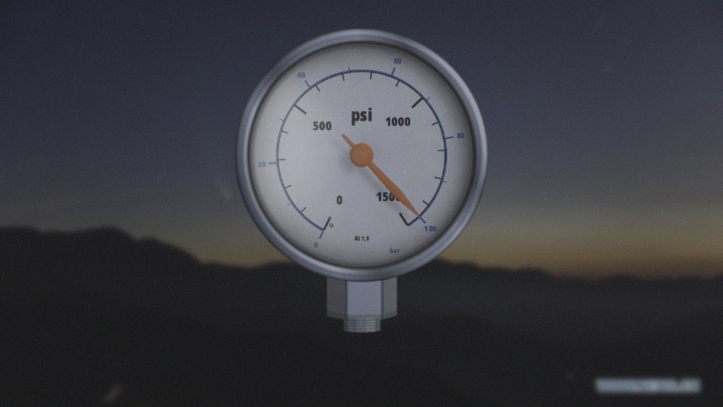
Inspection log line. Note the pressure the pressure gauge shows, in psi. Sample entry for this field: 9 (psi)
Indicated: 1450 (psi)
